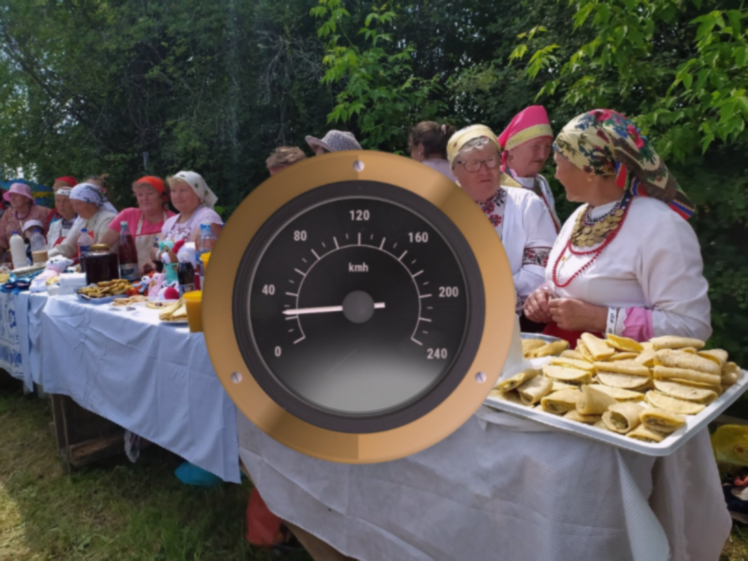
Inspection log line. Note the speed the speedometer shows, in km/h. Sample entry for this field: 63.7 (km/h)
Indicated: 25 (km/h)
